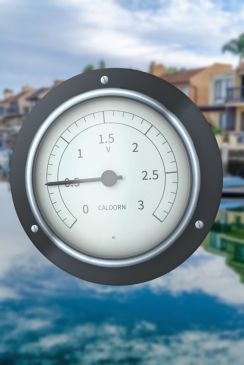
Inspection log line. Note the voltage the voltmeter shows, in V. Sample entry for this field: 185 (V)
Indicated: 0.5 (V)
